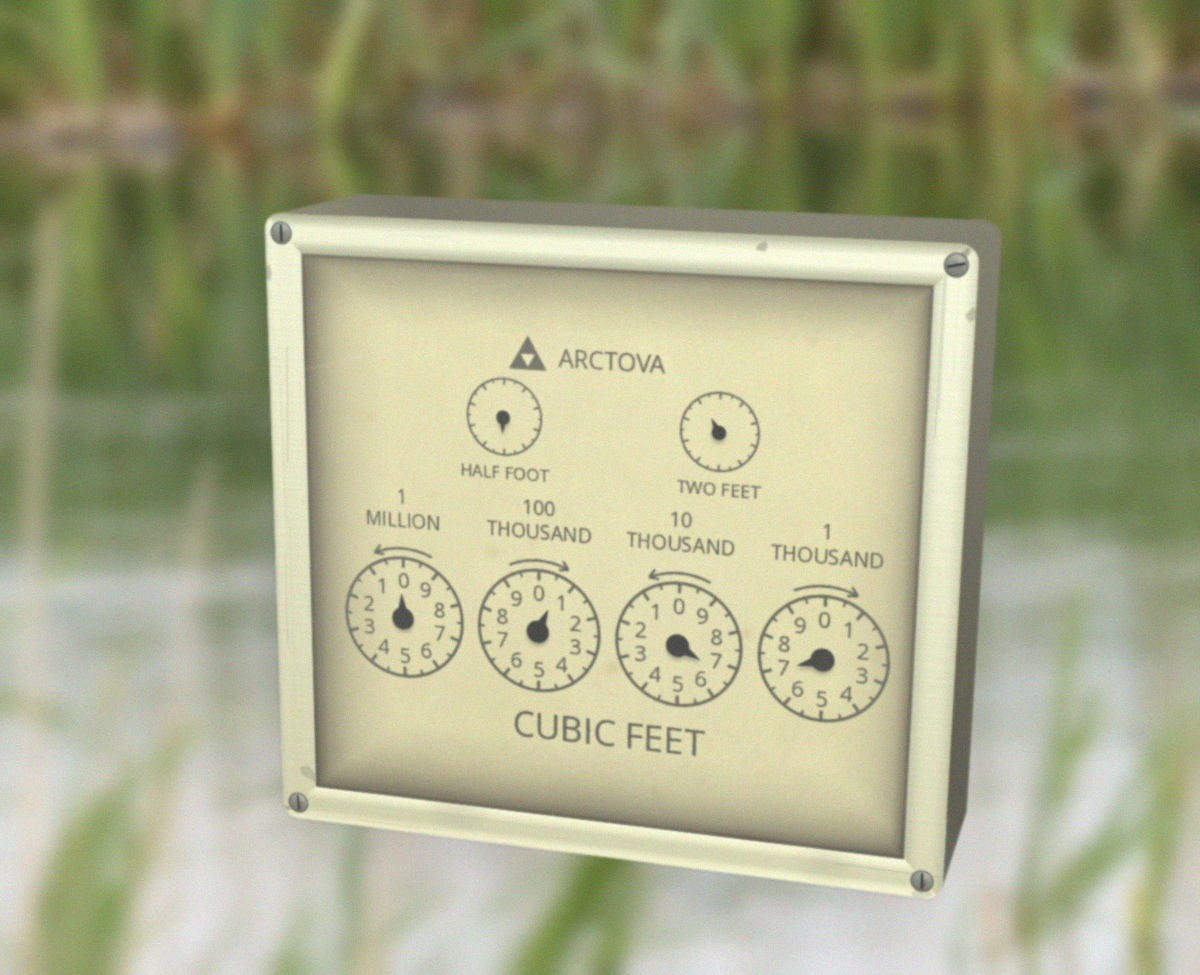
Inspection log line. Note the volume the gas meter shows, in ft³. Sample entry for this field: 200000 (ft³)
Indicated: 6700 (ft³)
